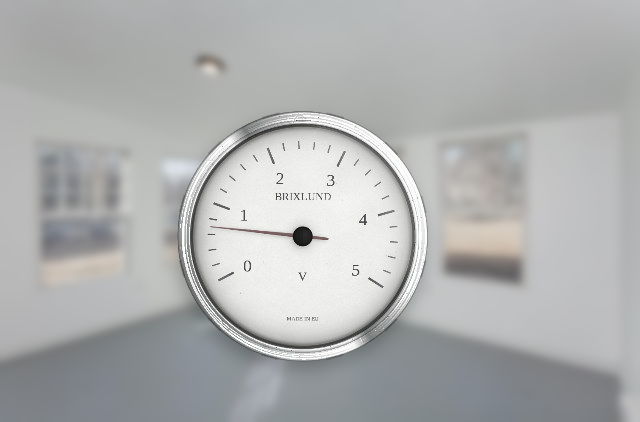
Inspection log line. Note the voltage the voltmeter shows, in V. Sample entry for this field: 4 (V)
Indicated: 0.7 (V)
